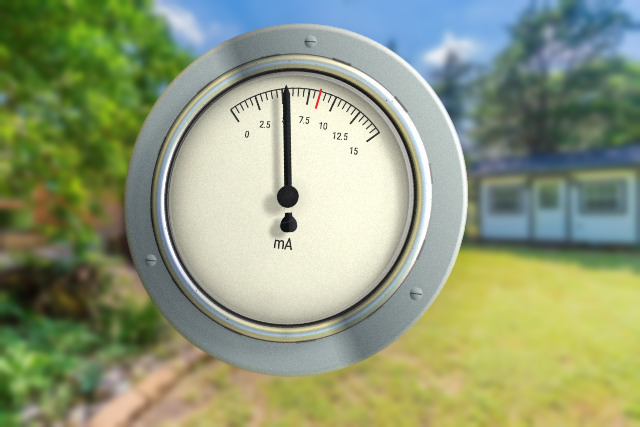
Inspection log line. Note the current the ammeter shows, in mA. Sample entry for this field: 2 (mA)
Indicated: 5.5 (mA)
